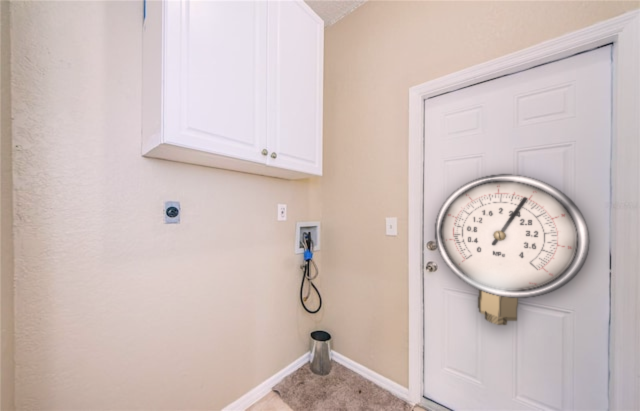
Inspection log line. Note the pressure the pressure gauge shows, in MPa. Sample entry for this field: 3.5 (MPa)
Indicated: 2.4 (MPa)
